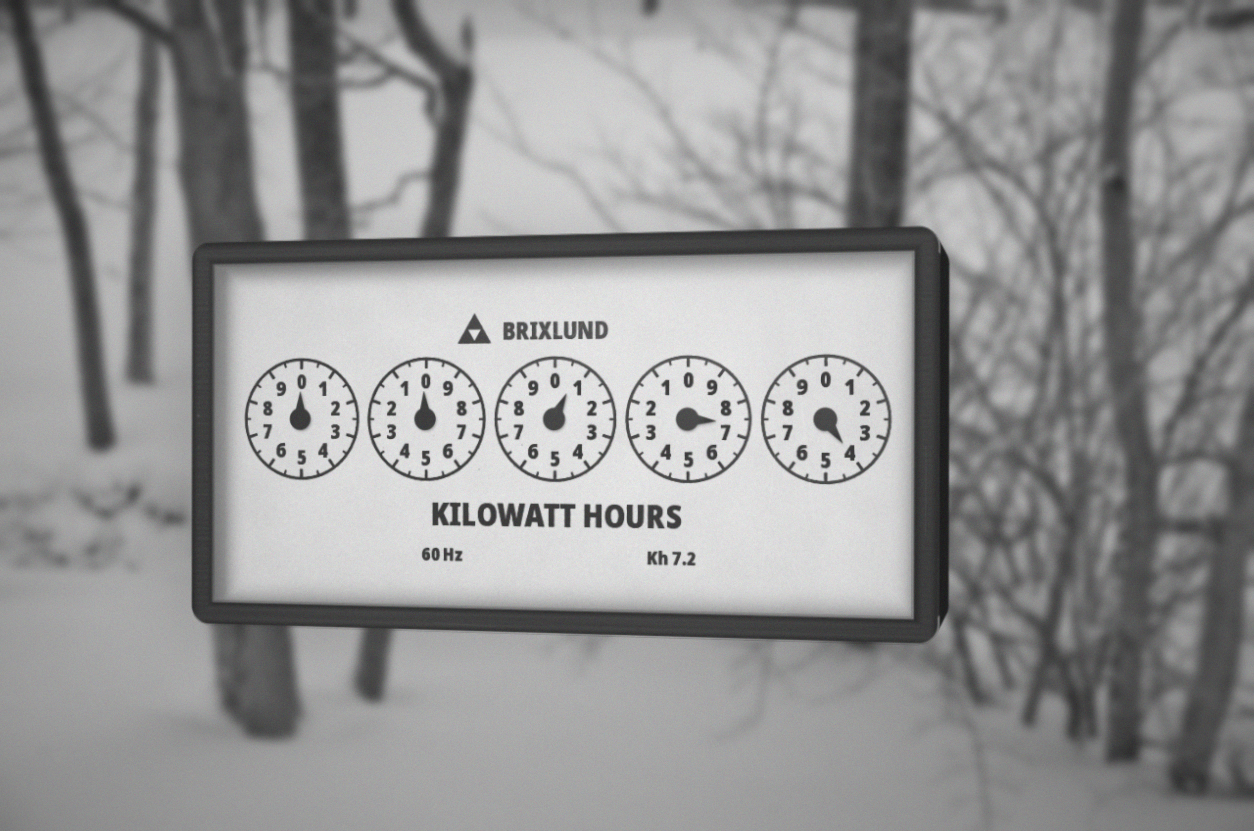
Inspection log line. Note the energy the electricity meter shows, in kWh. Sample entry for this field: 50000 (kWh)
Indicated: 74 (kWh)
